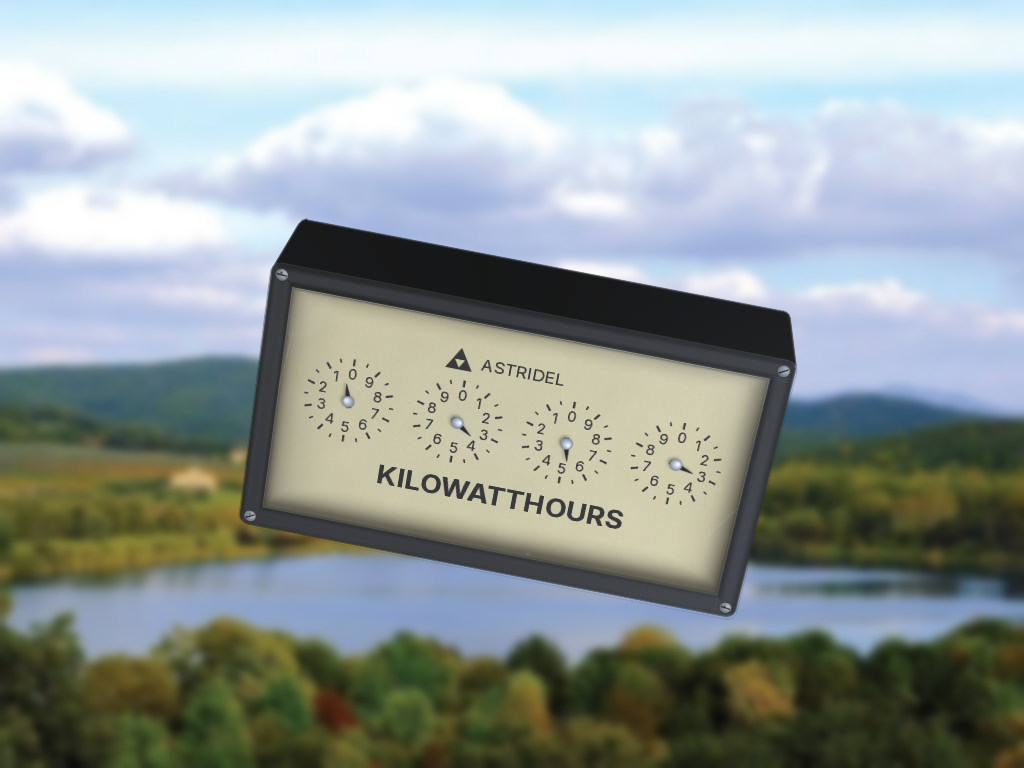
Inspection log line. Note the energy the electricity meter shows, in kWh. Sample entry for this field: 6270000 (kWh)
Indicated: 353 (kWh)
